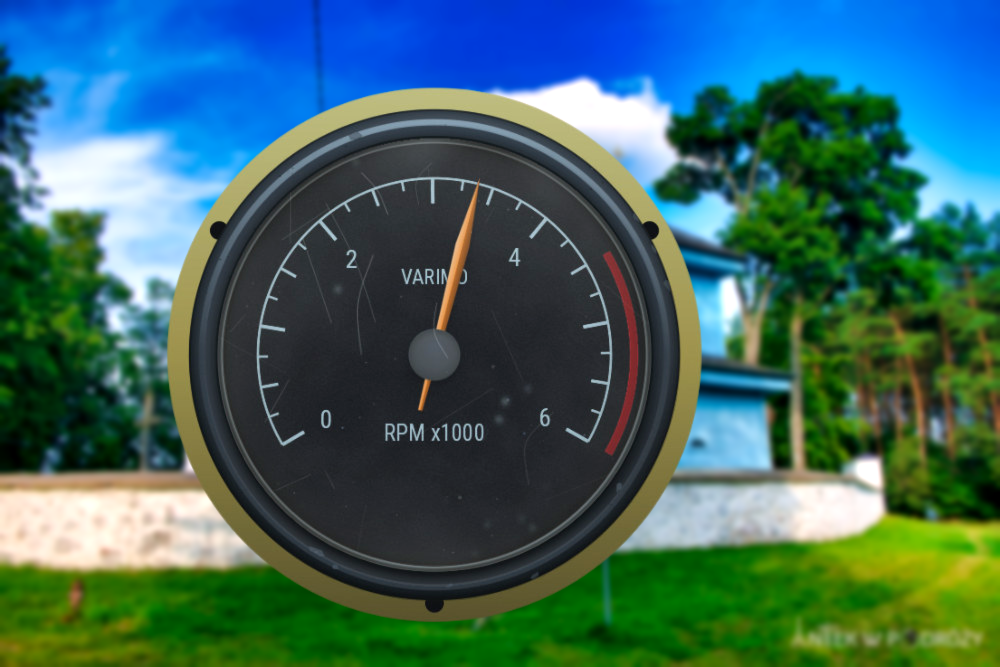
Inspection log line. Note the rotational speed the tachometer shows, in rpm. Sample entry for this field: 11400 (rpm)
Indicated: 3375 (rpm)
